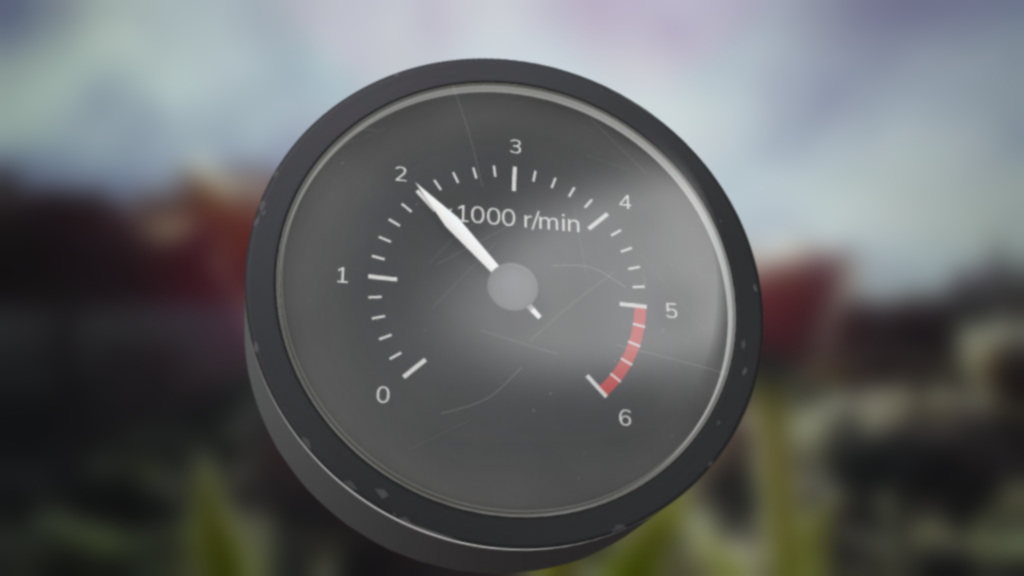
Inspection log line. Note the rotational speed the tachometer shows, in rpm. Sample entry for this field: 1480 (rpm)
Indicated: 2000 (rpm)
